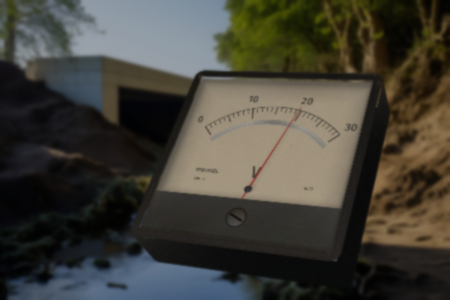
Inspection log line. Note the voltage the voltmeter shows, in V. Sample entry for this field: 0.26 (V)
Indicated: 20 (V)
